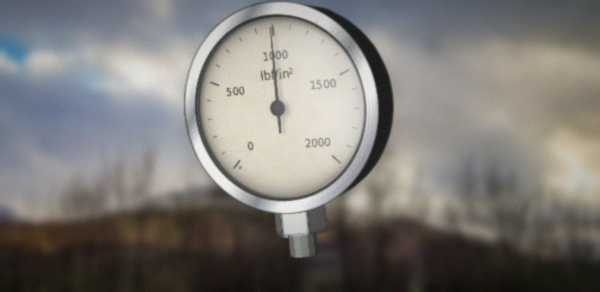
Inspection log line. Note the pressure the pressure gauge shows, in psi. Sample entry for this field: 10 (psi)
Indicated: 1000 (psi)
